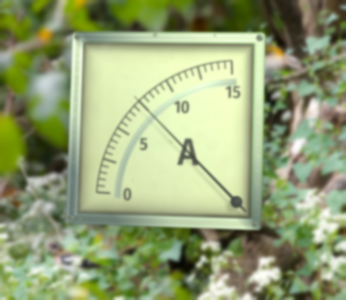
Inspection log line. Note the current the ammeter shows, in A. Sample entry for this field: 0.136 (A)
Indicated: 7.5 (A)
